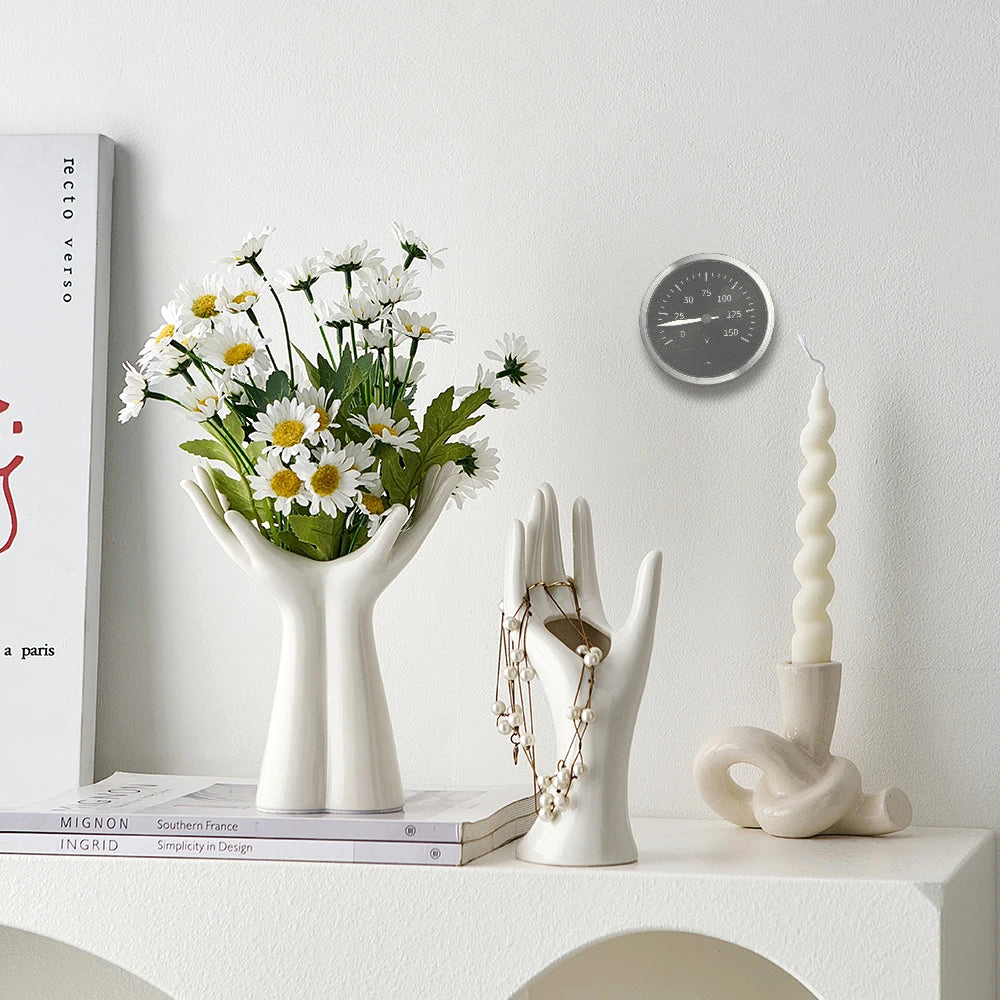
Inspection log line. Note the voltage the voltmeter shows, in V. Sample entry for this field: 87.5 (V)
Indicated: 15 (V)
